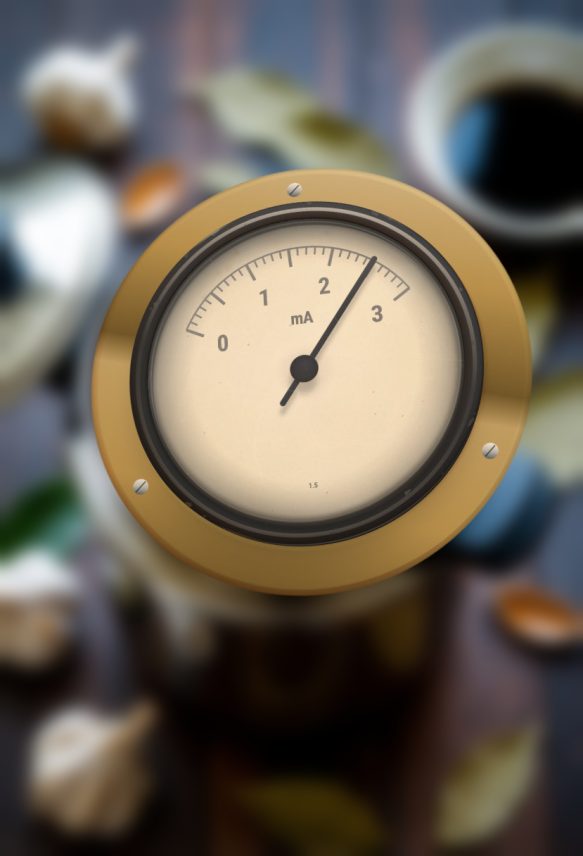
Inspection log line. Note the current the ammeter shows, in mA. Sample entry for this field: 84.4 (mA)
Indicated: 2.5 (mA)
